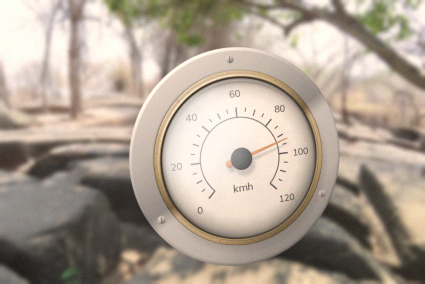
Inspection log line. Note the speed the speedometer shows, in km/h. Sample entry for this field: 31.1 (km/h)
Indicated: 92.5 (km/h)
